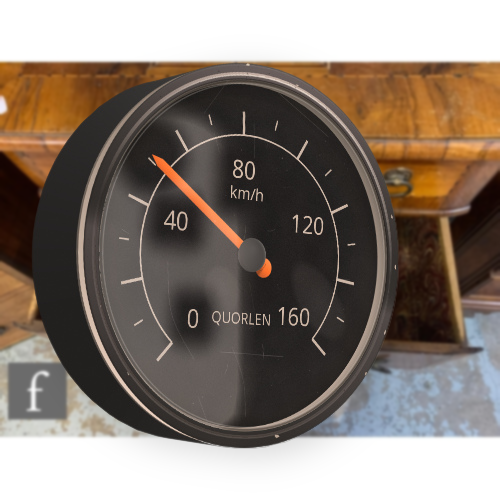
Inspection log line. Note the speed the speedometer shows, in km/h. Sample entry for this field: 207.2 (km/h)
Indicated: 50 (km/h)
